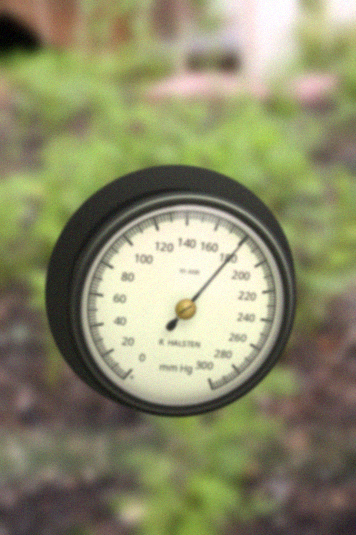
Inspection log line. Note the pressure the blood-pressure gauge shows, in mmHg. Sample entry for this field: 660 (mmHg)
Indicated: 180 (mmHg)
